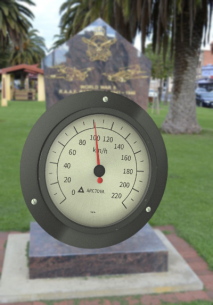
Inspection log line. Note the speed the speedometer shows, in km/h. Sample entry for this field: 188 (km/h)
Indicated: 100 (km/h)
